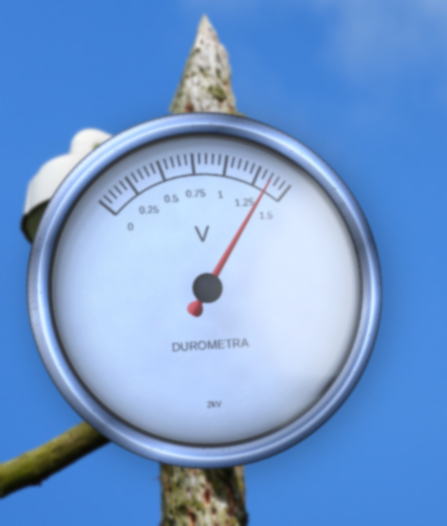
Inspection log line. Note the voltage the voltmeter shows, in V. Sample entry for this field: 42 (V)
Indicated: 1.35 (V)
